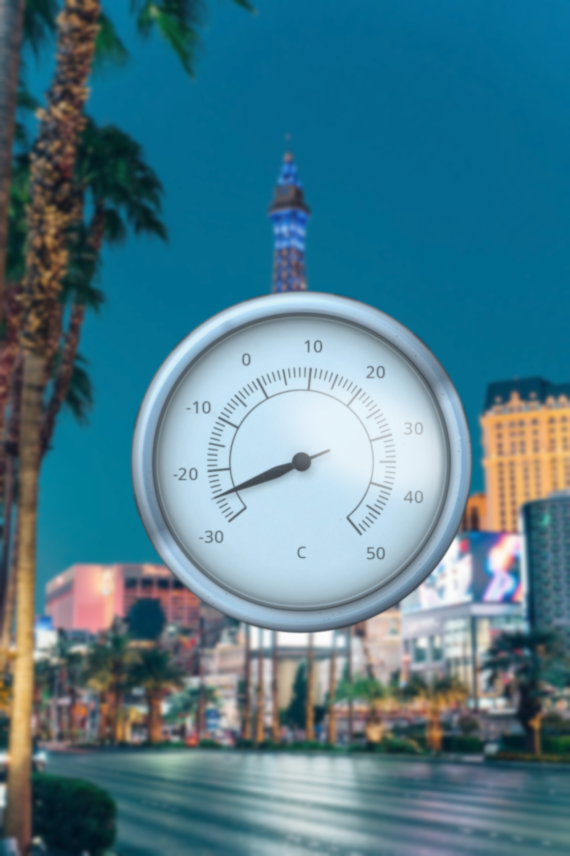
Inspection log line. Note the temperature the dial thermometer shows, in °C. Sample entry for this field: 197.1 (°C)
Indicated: -25 (°C)
